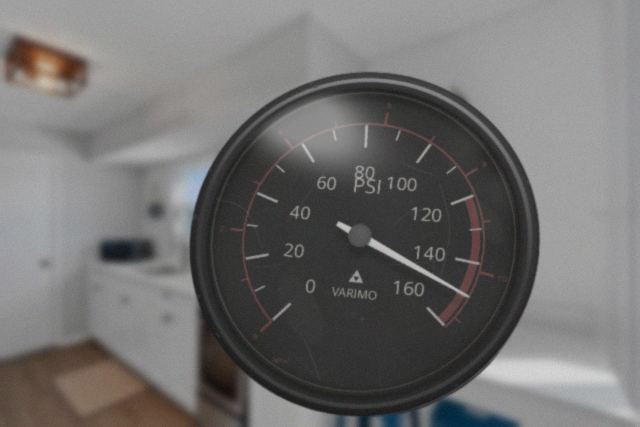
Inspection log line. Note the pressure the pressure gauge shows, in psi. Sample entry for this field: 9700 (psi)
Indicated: 150 (psi)
